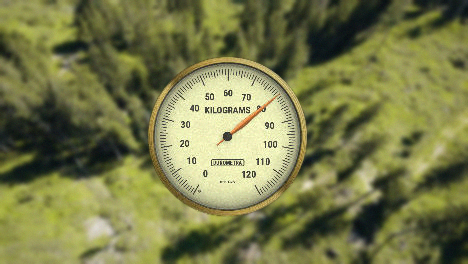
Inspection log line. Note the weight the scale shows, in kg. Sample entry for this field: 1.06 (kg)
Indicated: 80 (kg)
